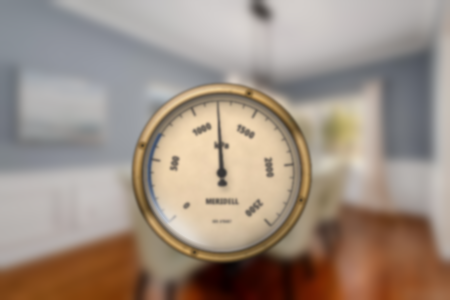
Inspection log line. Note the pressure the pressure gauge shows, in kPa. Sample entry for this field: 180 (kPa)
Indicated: 1200 (kPa)
